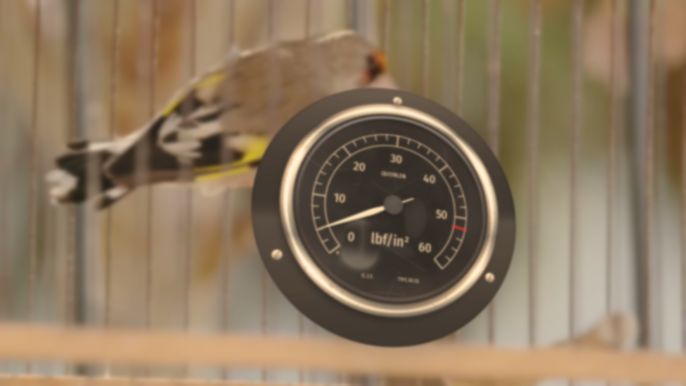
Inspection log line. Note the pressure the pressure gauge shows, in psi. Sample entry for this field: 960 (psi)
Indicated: 4 (psi)
